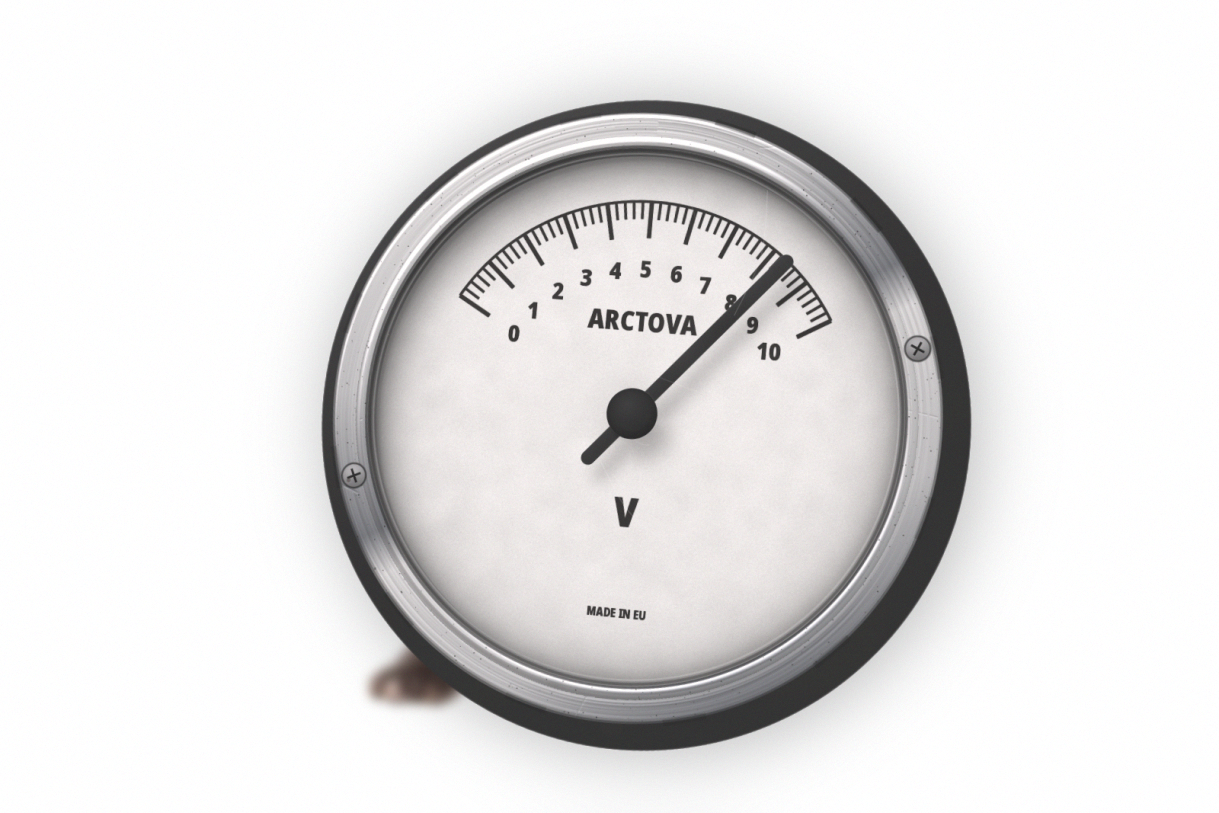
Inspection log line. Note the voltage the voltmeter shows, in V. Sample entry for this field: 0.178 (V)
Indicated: 8.4 (V)
